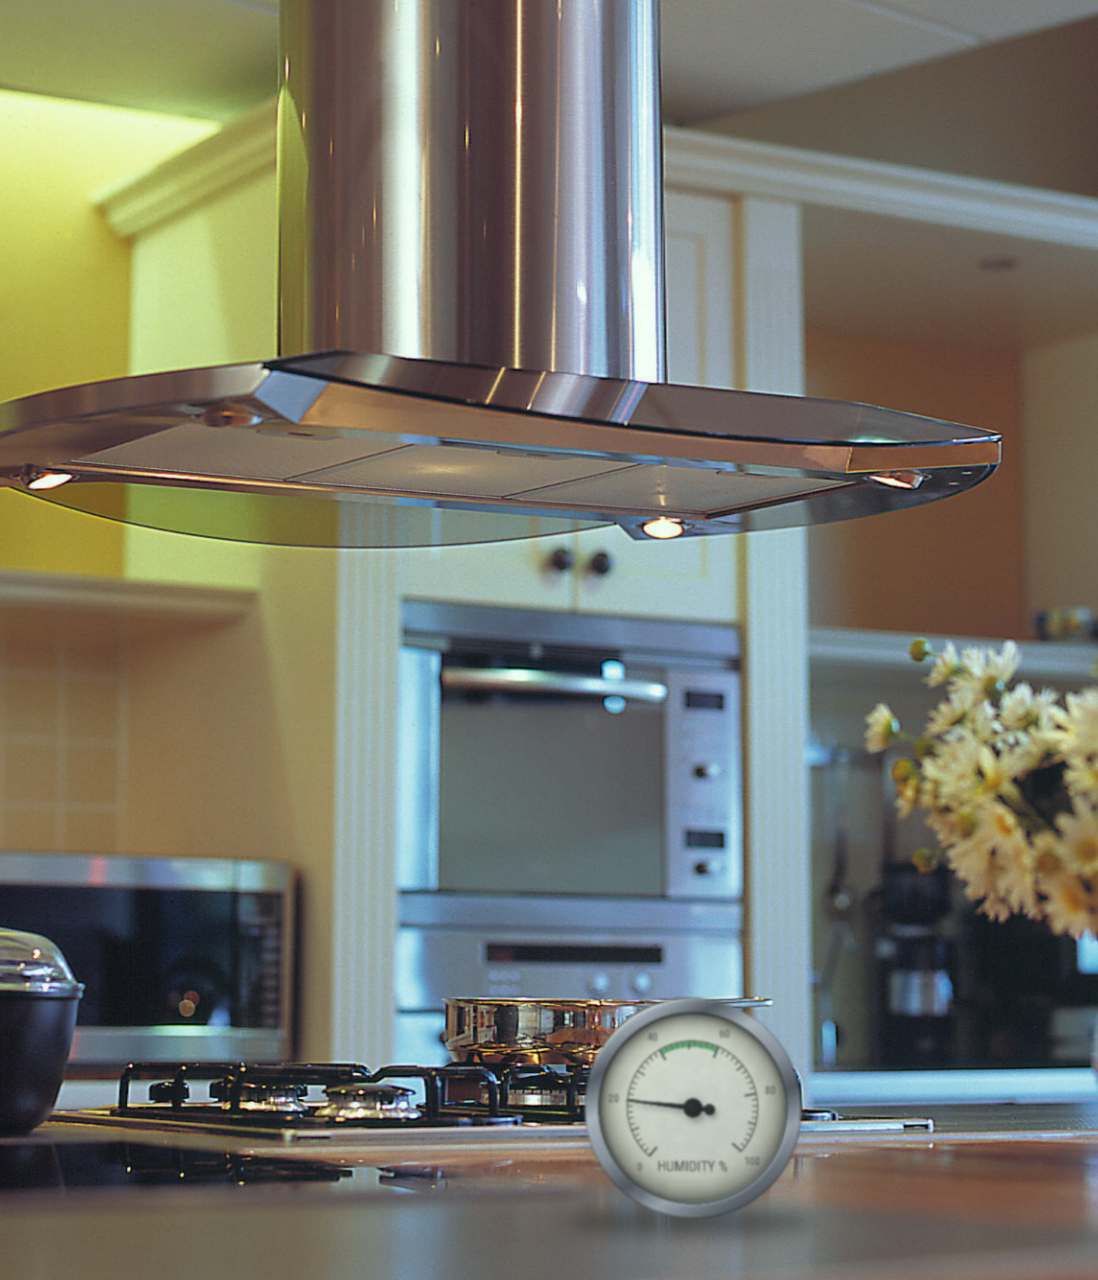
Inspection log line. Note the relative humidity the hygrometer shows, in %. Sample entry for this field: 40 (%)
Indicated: 20 (%)
